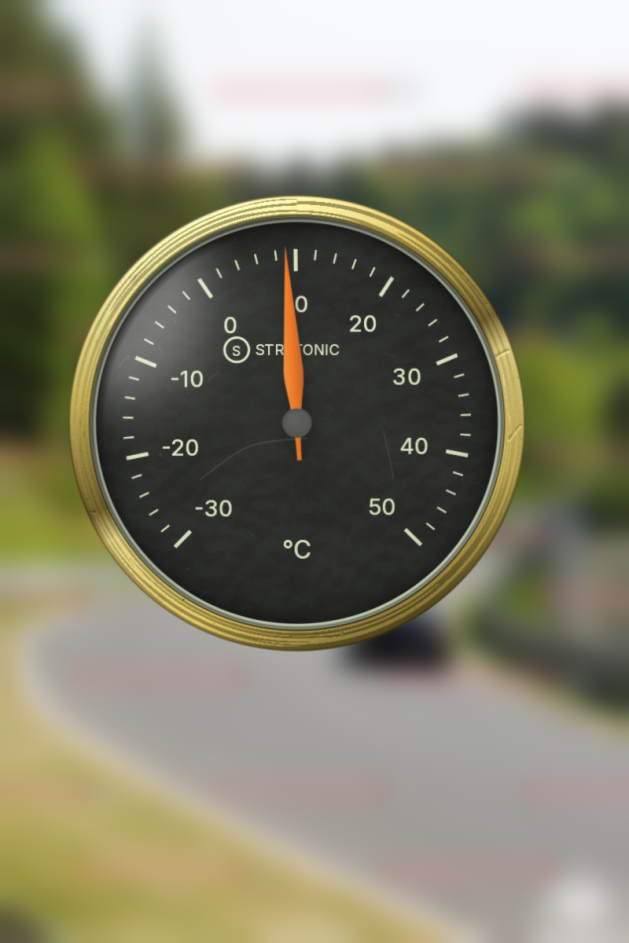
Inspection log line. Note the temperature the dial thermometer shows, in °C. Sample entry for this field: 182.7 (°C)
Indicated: 9 (°C)
